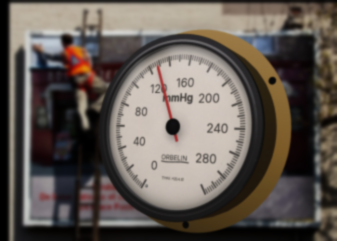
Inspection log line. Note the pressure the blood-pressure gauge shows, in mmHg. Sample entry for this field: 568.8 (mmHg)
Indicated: 130 (mmHg)
